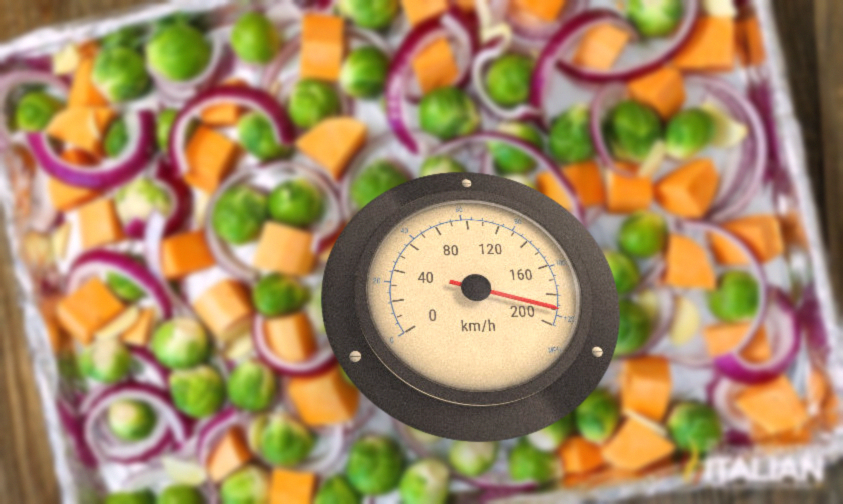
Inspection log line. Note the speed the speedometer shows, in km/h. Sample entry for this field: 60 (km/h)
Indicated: 190 (km/h)
